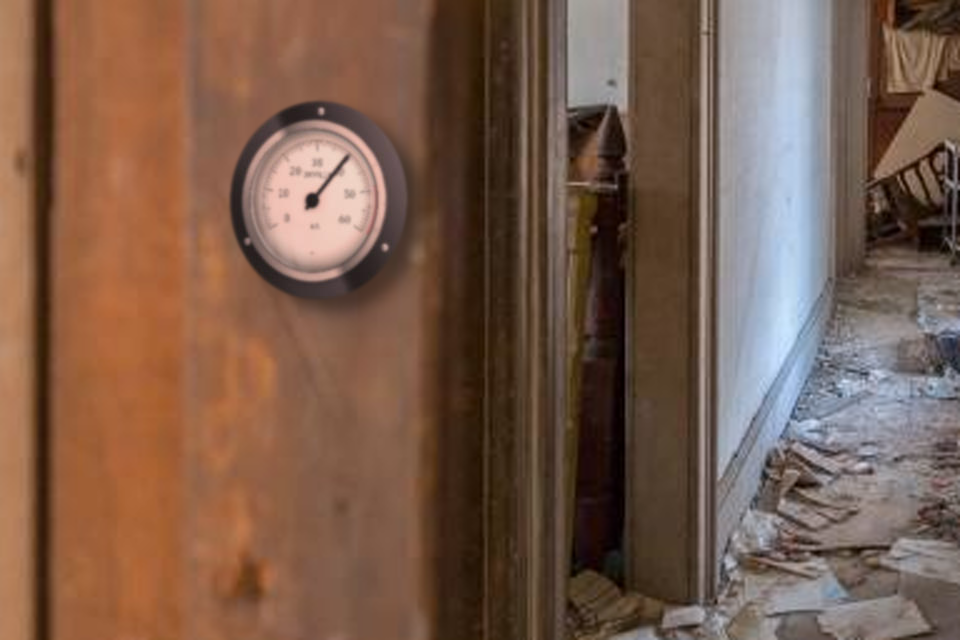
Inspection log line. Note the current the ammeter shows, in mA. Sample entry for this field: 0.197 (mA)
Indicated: 40 (mA)
